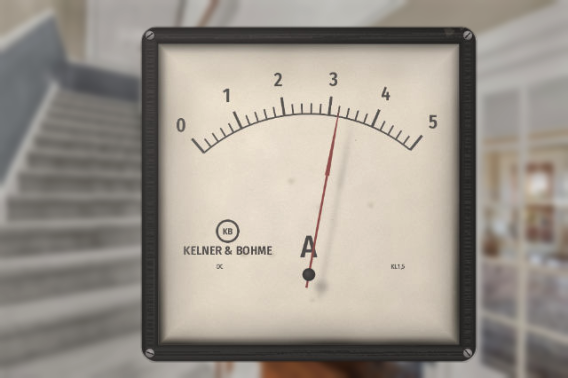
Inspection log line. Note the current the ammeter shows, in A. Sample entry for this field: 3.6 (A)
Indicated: 3.2 (A)
